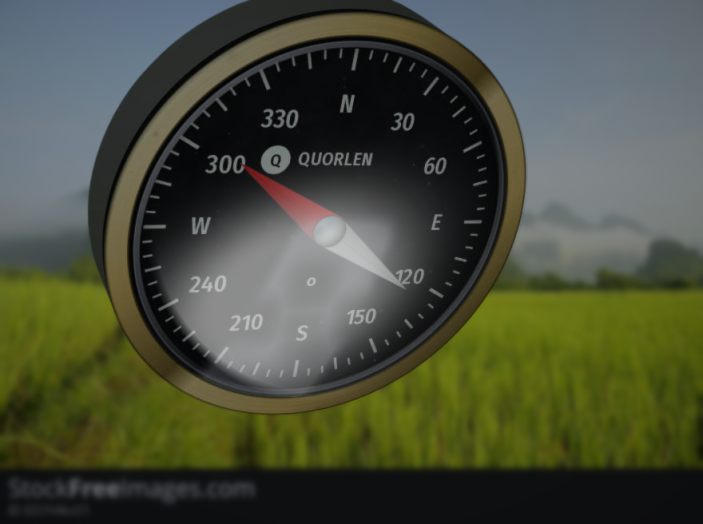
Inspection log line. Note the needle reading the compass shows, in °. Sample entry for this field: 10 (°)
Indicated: 305 (°)
